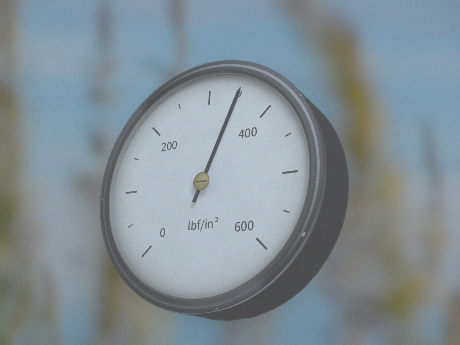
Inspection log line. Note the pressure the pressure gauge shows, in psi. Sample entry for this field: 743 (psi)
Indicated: 350 (psi)
